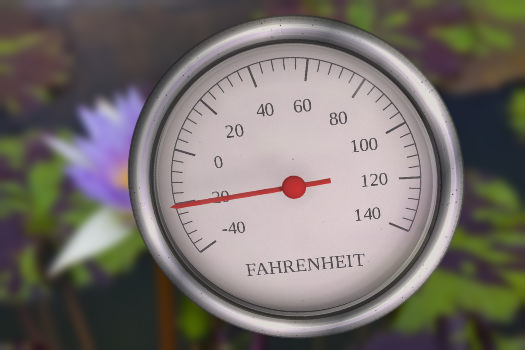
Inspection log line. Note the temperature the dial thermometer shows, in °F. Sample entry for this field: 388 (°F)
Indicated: -20 (°F)
